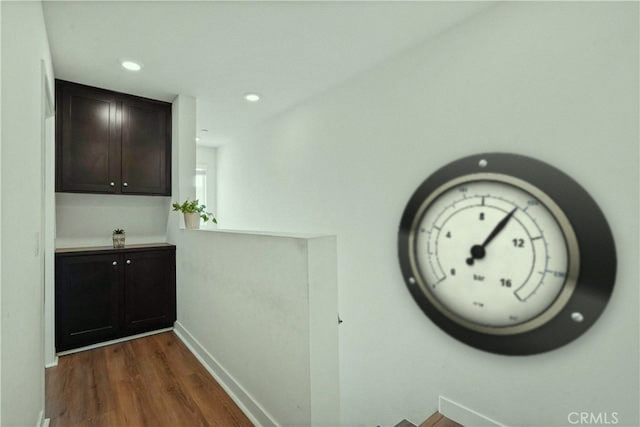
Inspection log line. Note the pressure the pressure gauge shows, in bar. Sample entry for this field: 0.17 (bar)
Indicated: 10 (bar)
